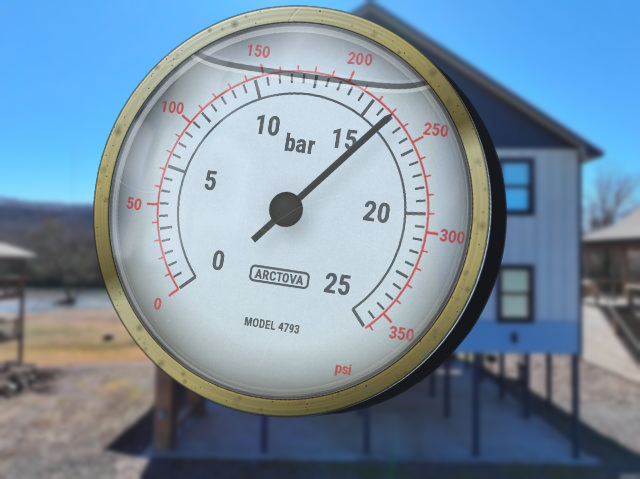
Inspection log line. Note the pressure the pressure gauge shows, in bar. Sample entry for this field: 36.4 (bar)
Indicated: 16 (bar)
